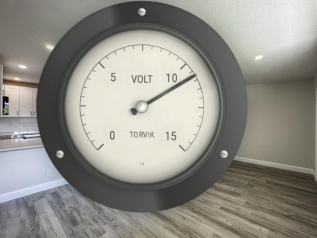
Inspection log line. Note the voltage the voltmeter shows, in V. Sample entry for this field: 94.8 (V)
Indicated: 10.75 (V)
